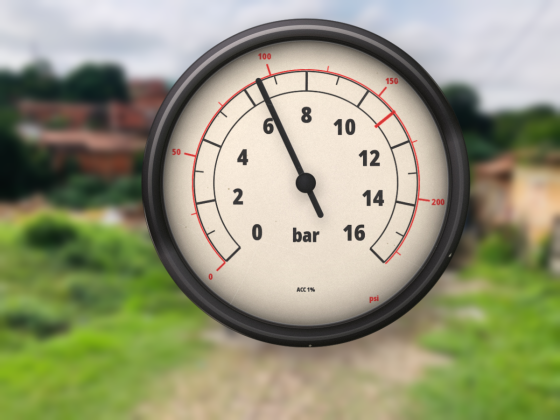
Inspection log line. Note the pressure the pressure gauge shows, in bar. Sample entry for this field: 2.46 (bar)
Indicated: 6.5 (bar)
